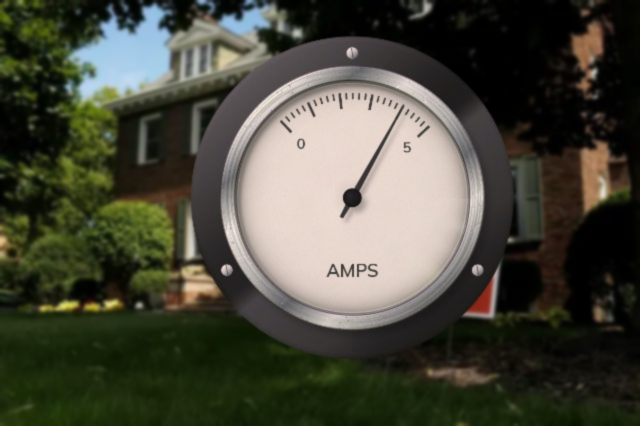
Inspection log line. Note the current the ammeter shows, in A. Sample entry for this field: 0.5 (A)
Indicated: 4 (A)
